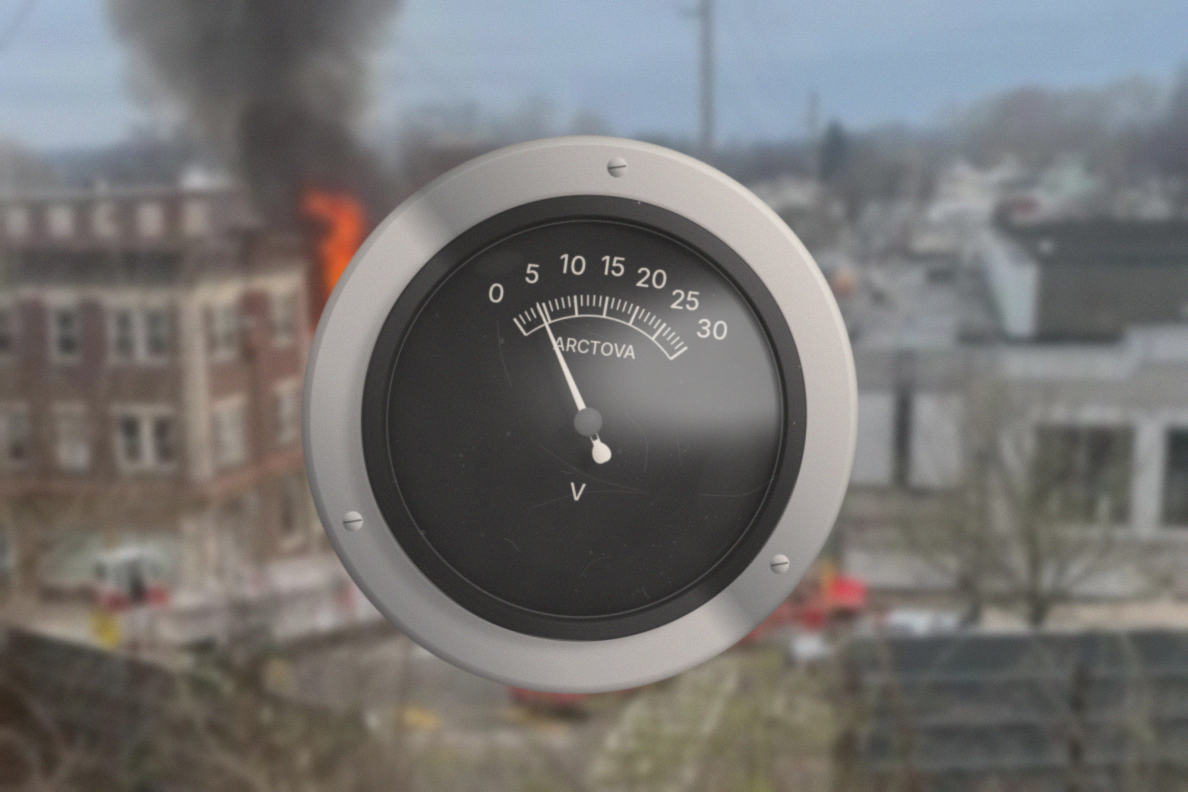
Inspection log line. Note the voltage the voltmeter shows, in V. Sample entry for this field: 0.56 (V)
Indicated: 4 (V)
